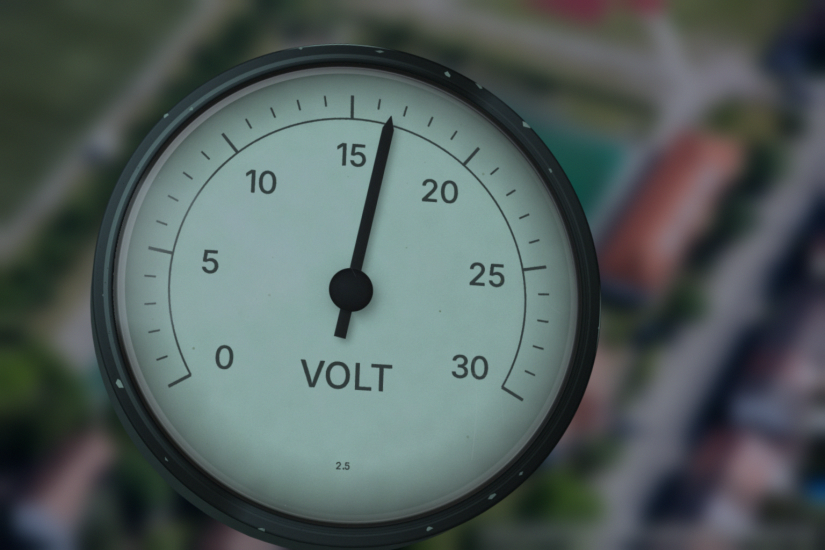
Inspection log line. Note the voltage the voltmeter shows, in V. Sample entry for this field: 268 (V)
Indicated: 16.5 (V)
